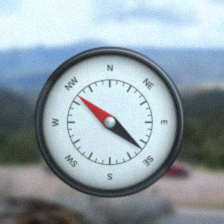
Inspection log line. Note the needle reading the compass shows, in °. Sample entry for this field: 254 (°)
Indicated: 310 (°)
